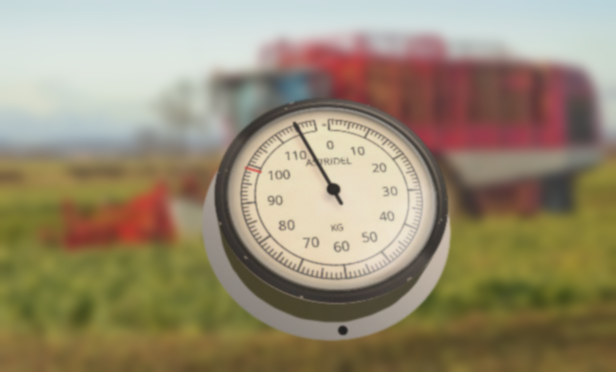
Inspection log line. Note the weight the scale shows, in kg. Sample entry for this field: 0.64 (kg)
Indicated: 115 (kg)
